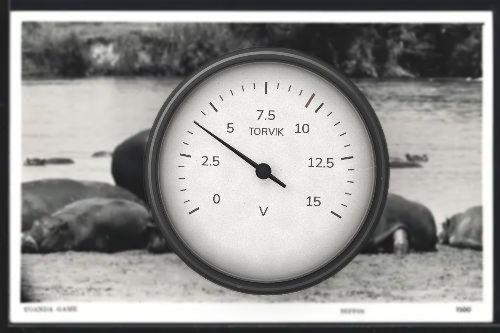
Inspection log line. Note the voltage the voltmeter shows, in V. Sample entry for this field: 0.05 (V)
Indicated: 4 (V)
